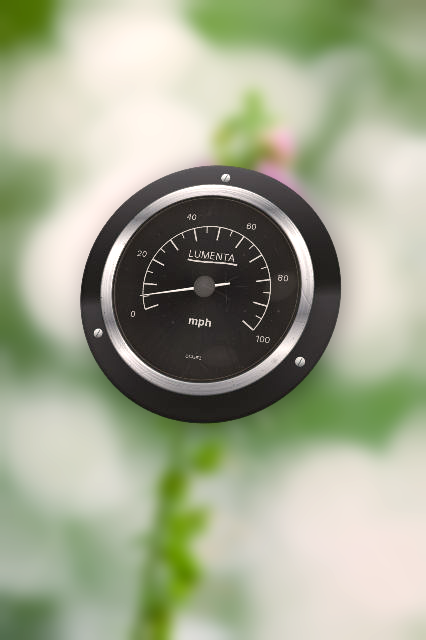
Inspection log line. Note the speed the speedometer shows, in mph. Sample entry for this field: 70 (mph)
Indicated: 5 (mph)
